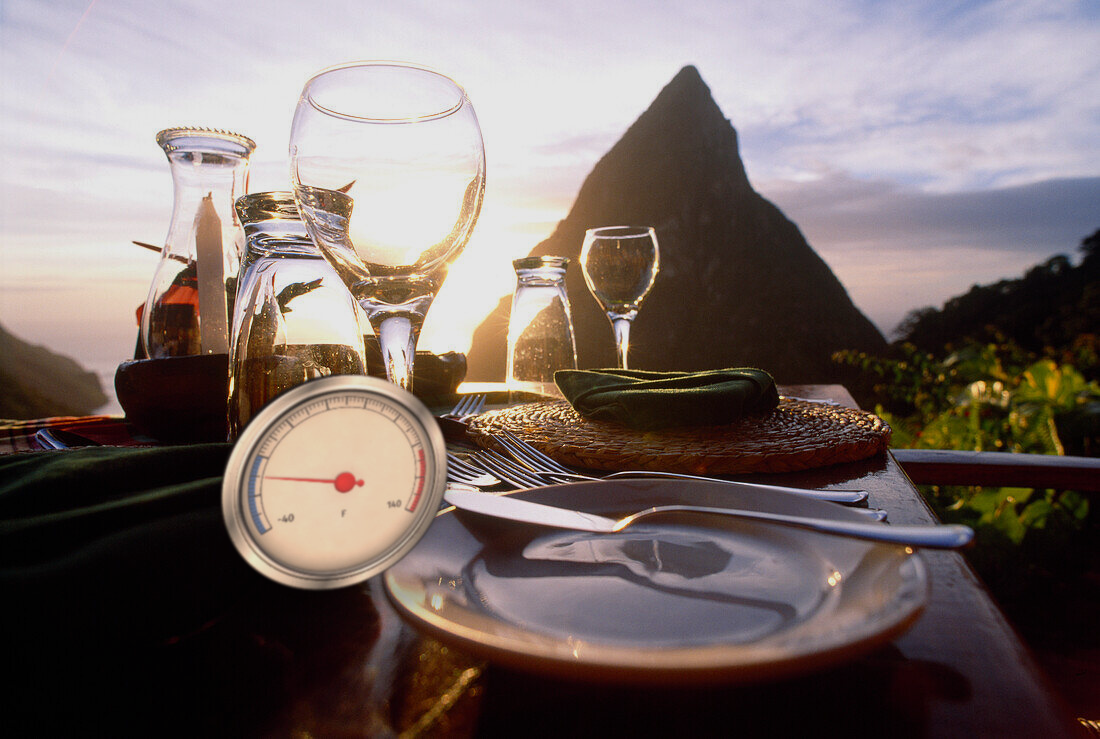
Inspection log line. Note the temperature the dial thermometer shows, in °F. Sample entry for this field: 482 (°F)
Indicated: -10 (°F)
